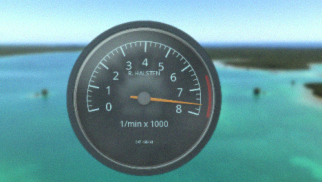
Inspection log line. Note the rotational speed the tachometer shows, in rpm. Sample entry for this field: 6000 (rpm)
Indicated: 7600 (rpm)
